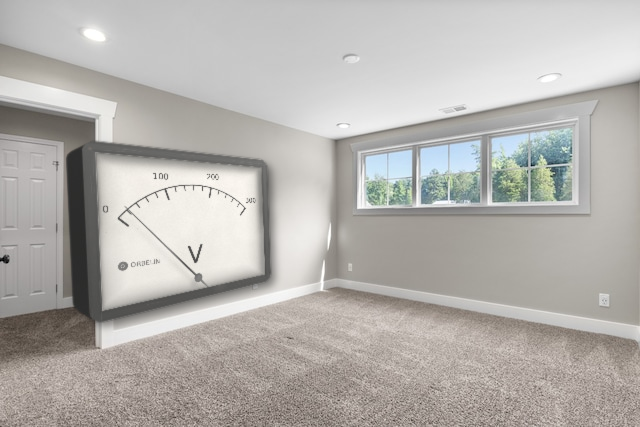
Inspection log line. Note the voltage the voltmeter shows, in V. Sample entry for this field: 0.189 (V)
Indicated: 20 (V)
